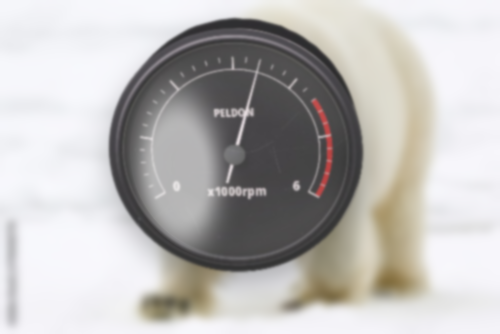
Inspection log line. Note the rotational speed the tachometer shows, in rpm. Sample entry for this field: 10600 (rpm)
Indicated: 3400 (rpm)
